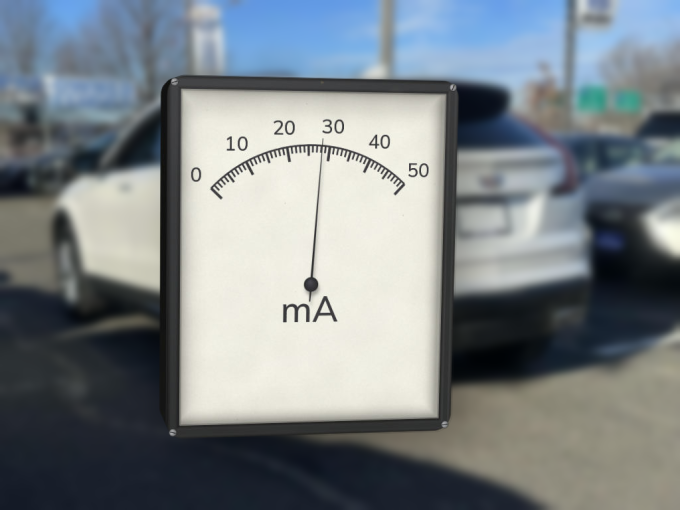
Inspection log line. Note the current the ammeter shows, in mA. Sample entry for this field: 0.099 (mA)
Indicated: 28 (mA)
